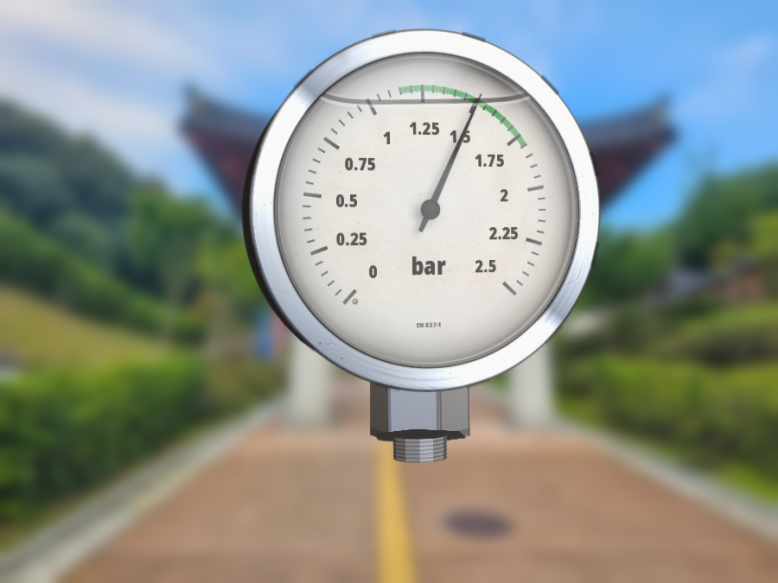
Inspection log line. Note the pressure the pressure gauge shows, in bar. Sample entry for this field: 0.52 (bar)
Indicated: 1.5 (bar)
